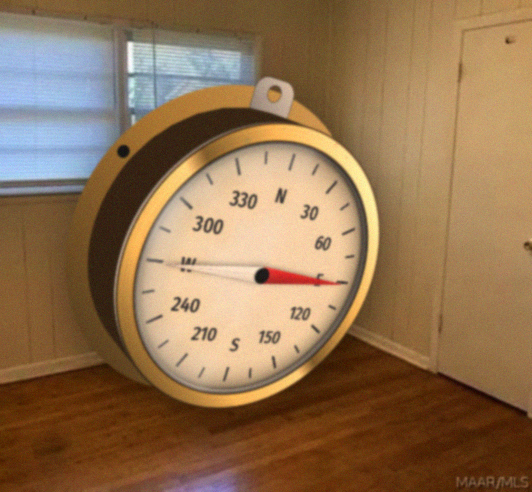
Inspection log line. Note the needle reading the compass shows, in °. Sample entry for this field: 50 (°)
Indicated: 90 (°)
